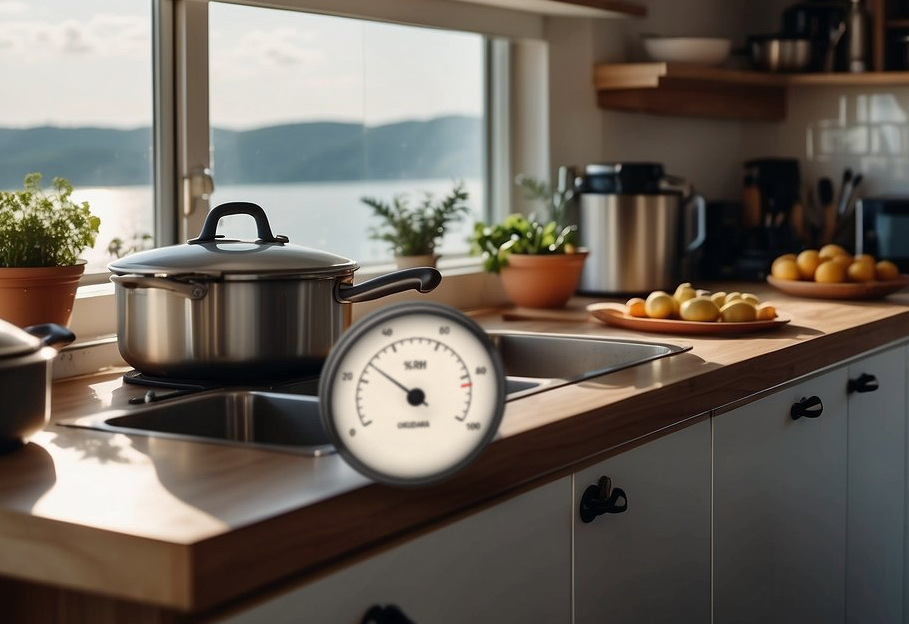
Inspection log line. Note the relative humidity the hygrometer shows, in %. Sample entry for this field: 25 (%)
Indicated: 28 (%)
